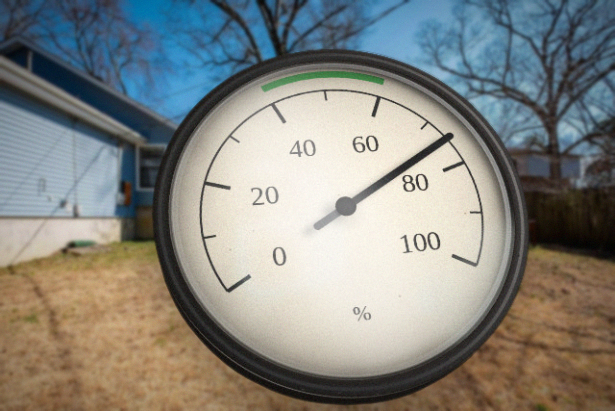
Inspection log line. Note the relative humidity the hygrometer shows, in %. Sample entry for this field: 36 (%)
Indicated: 75 (%)
